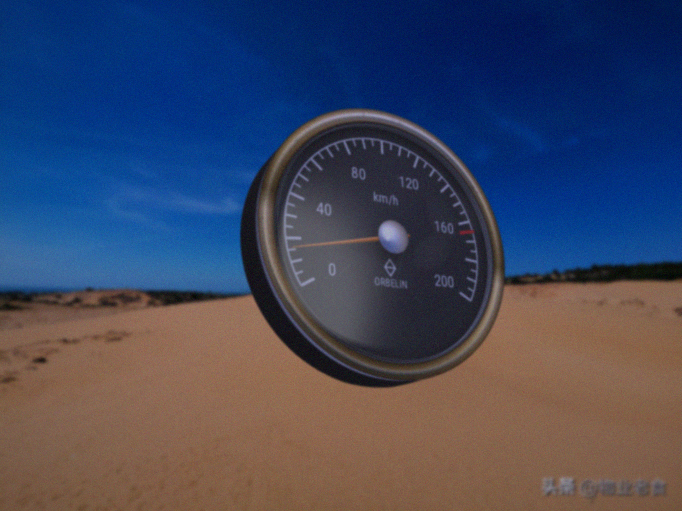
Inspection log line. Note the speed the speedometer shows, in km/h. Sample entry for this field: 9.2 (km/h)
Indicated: 15 (km/h)
